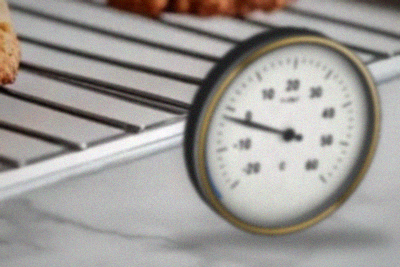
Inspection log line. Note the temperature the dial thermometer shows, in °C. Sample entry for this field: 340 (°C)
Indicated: -2 (°C)
